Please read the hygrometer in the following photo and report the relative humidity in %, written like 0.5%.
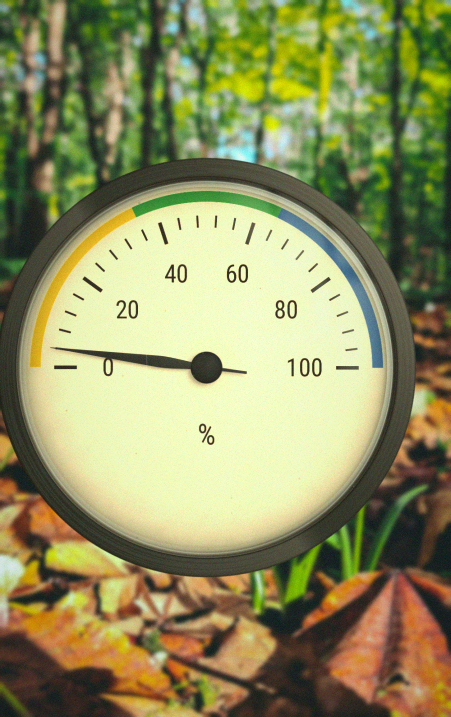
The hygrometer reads 4%
